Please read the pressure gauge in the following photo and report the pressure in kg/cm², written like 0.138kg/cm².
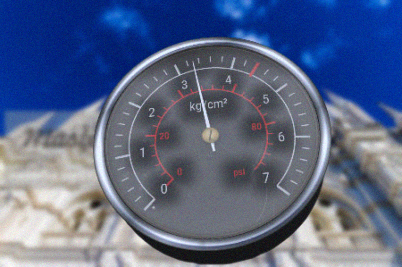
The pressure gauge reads 3.3kg/cm²
